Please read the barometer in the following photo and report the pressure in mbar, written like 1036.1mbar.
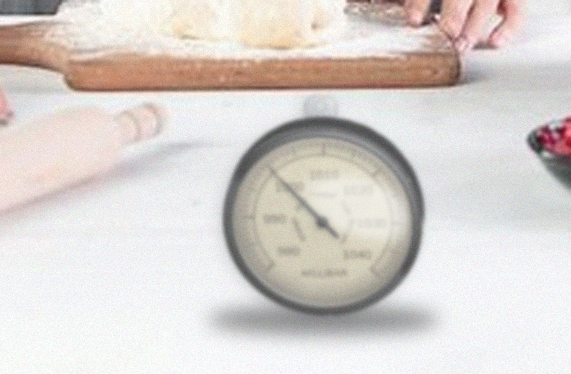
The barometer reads 1000mbar
